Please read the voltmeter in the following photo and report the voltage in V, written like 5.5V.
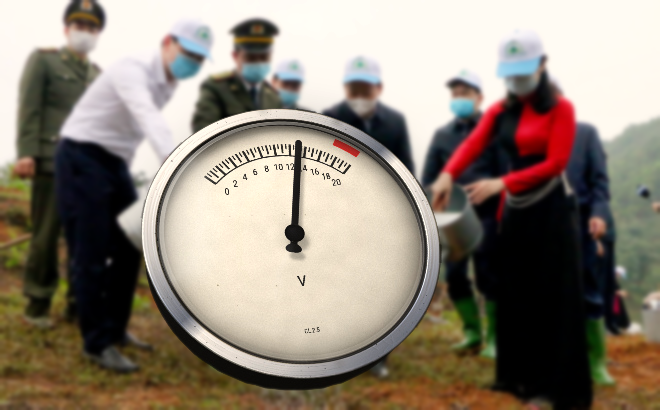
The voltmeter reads 13V
